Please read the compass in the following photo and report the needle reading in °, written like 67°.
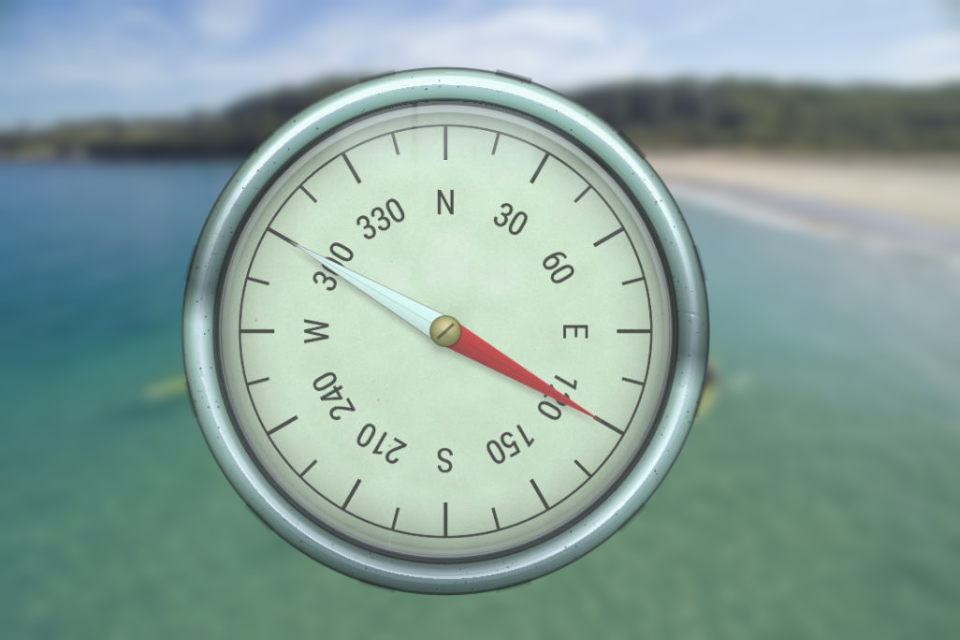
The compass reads 120°
